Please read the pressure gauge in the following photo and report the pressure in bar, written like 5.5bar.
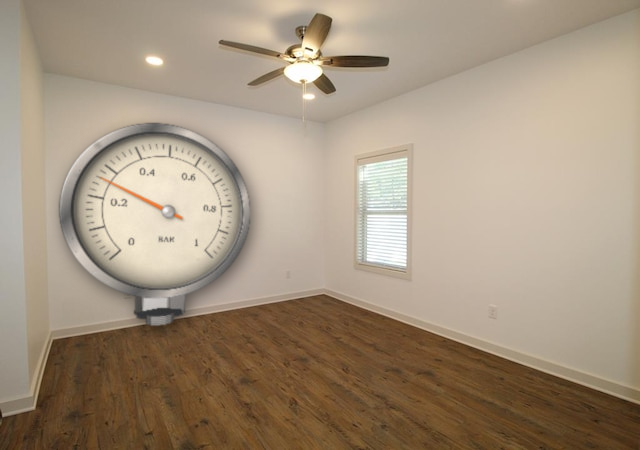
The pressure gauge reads 0.26bar
